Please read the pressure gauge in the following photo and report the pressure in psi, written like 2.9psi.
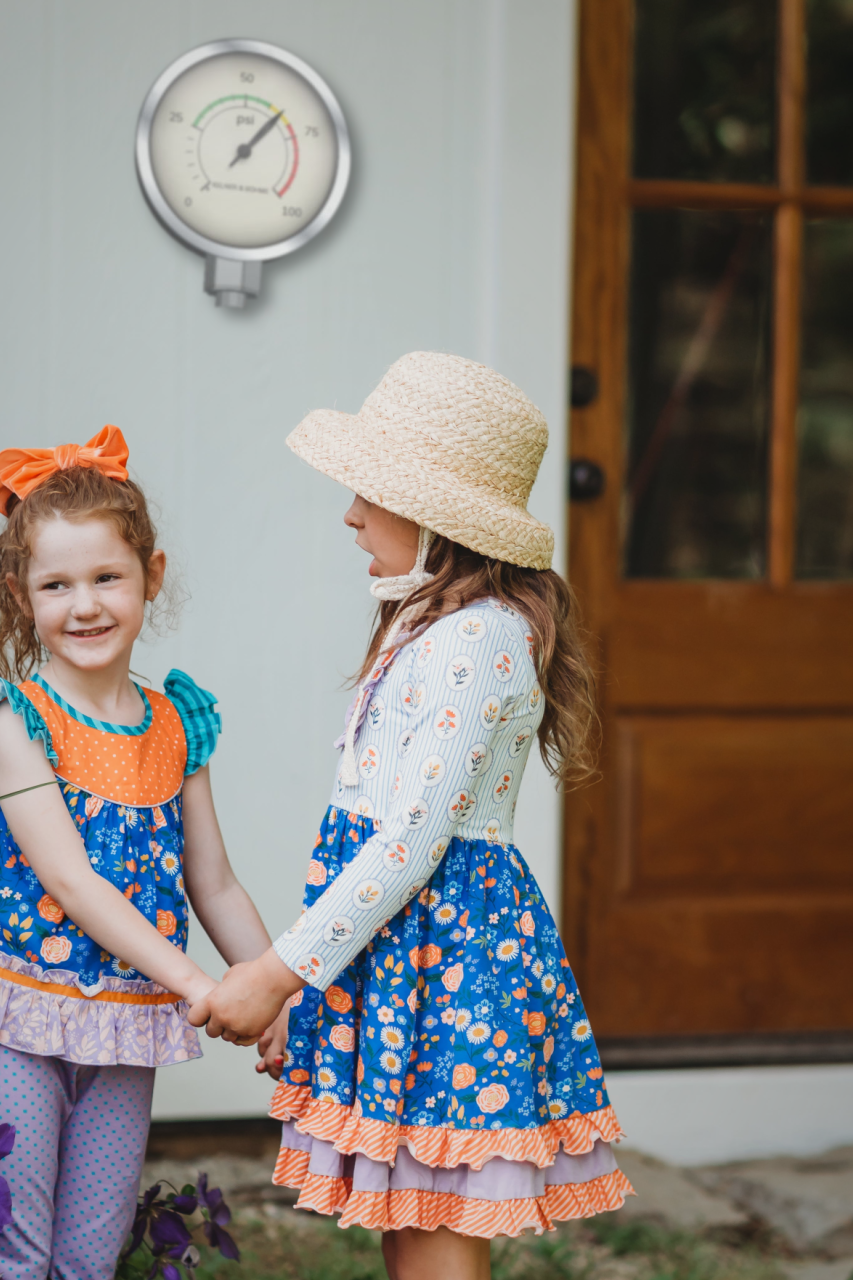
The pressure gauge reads 65psi
